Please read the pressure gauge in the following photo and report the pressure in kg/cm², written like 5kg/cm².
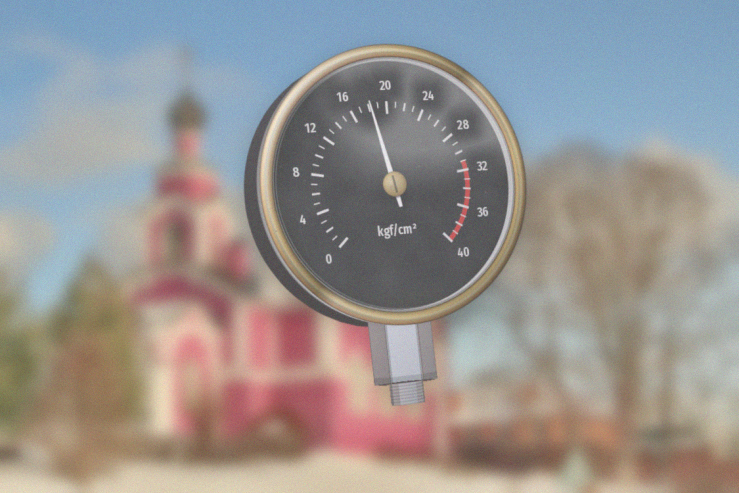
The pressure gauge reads 18kg/cm²
